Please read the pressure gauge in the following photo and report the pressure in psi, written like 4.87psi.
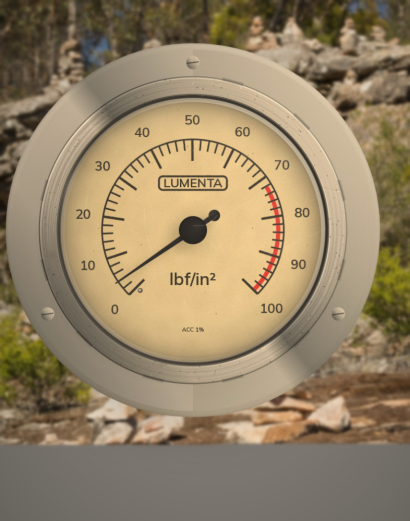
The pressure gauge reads 4psi
